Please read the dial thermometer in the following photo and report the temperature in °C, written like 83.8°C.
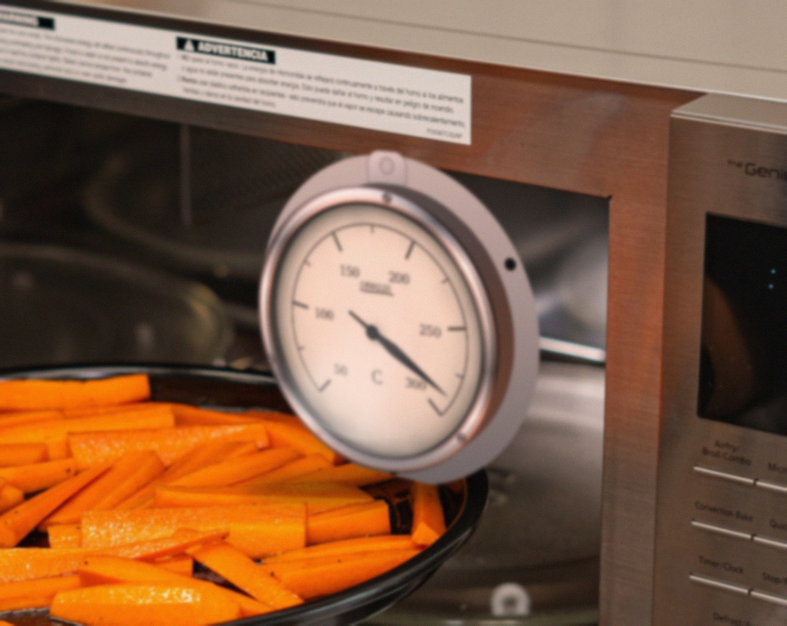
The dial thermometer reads 287.5°C
